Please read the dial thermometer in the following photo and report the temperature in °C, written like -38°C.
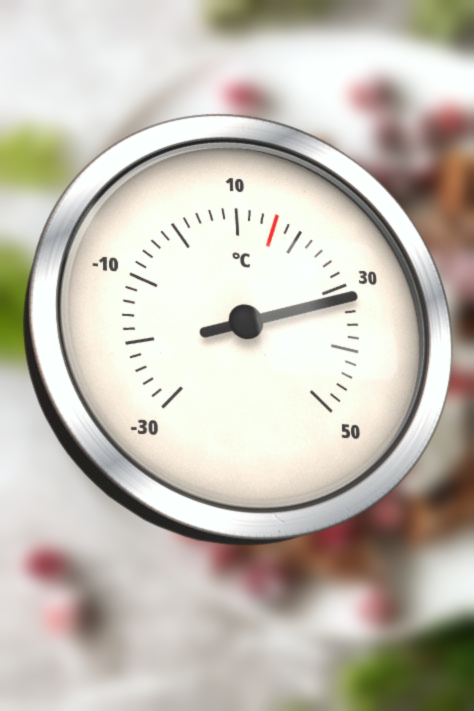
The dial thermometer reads 32°C
